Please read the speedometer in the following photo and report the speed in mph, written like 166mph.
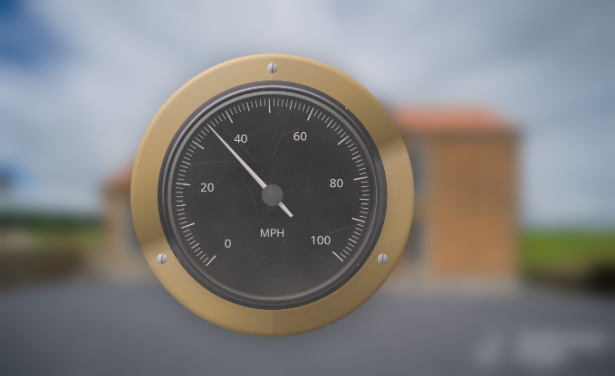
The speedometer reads 35mph
